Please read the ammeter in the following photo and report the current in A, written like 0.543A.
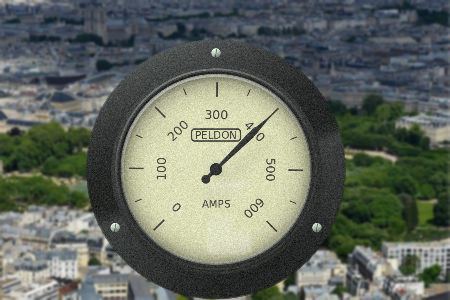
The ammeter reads 400A
